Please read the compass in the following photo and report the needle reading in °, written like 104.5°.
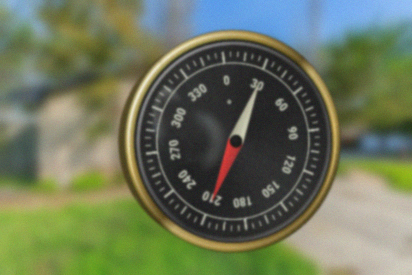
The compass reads 210°
